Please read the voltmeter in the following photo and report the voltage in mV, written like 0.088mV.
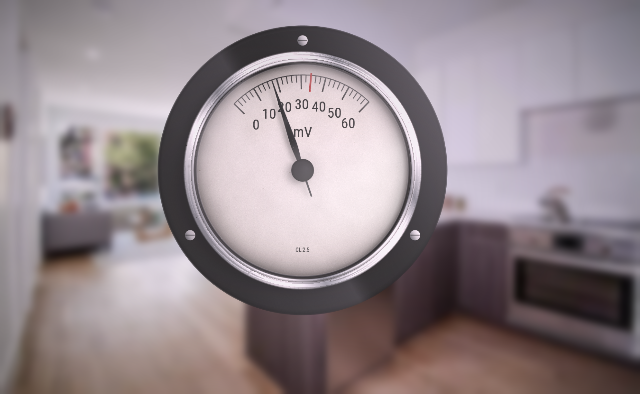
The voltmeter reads 18mV
